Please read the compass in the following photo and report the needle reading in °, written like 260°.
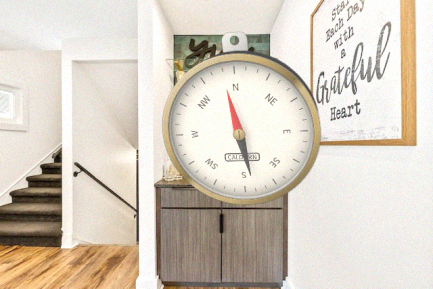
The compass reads 350°
